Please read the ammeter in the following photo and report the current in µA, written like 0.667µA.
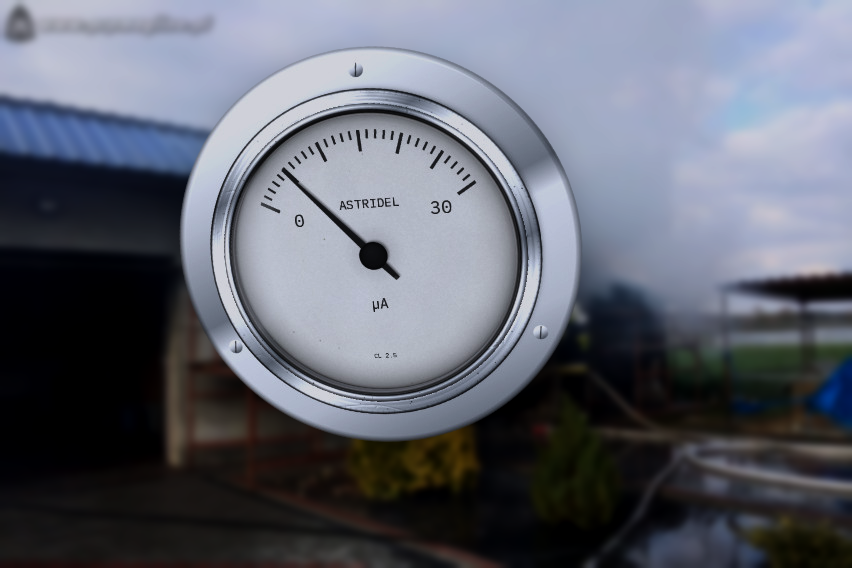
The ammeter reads 5µA
